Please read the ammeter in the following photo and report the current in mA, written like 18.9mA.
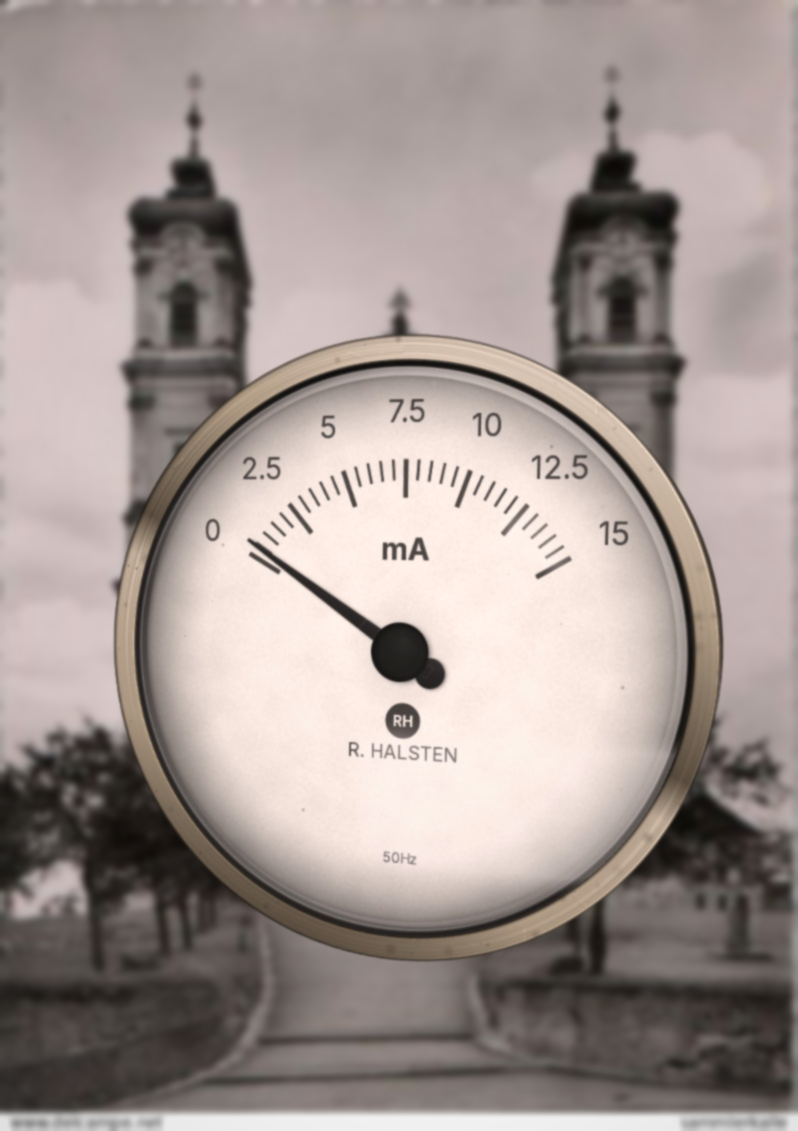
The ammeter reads 0.5mA
